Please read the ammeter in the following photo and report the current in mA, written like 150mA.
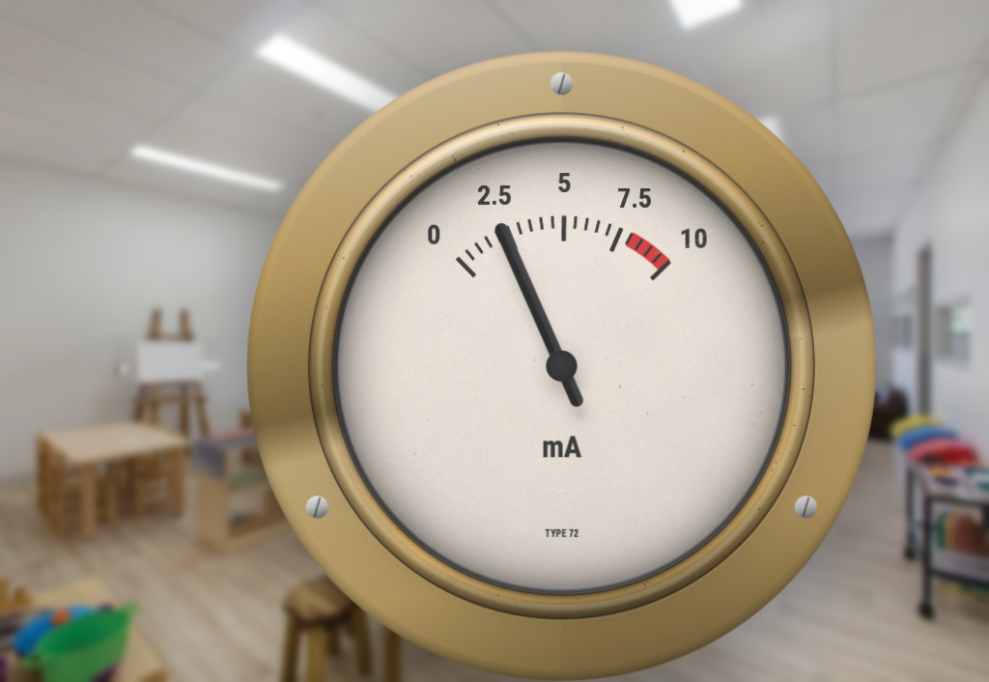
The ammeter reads 2.25mA
